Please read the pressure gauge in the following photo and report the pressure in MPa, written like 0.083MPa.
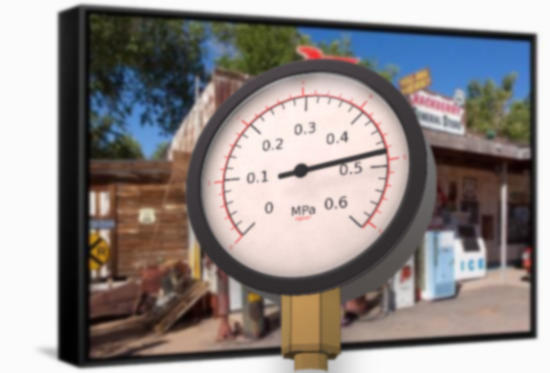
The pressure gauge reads 0.48MPa
